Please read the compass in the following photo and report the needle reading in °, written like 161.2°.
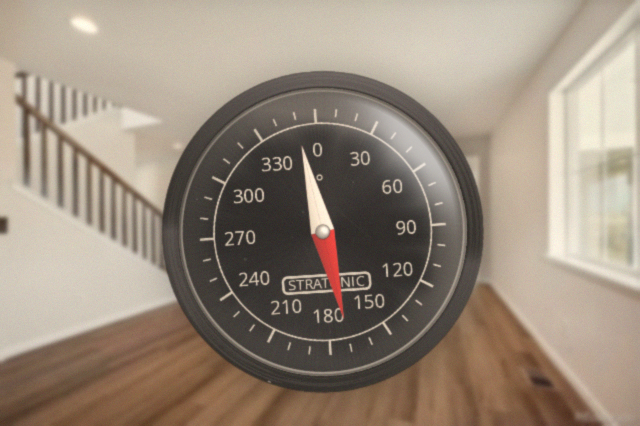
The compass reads 170°
